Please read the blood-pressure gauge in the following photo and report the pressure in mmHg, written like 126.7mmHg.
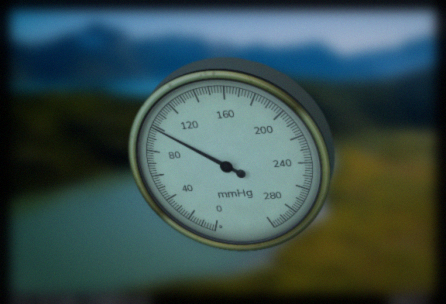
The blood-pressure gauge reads 100mmHg
